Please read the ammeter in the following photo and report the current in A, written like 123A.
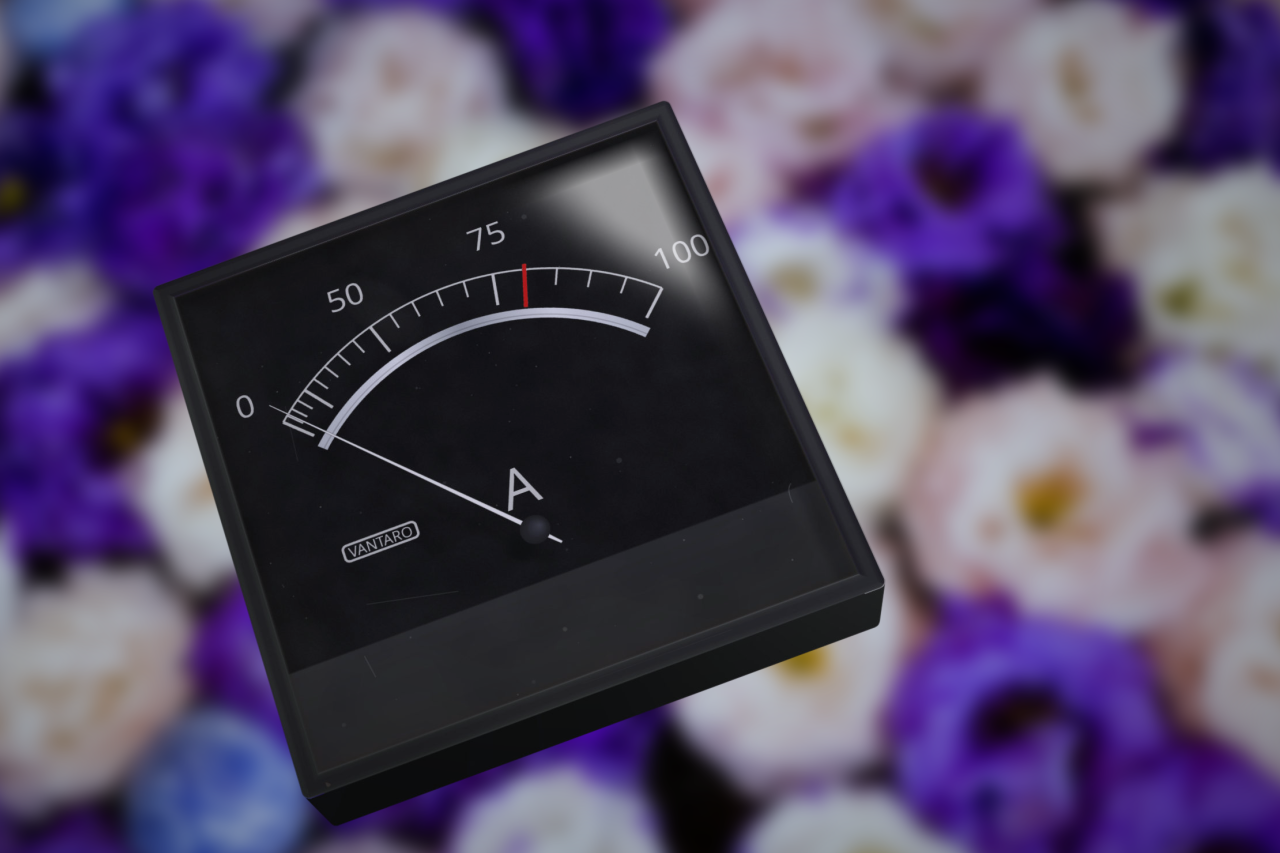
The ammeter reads 10A
